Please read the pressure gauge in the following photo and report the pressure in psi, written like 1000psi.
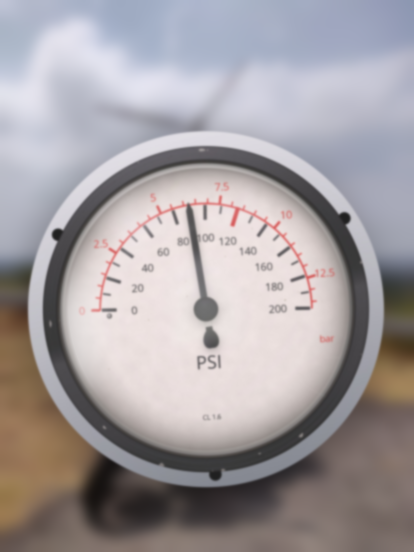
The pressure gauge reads 90psi
